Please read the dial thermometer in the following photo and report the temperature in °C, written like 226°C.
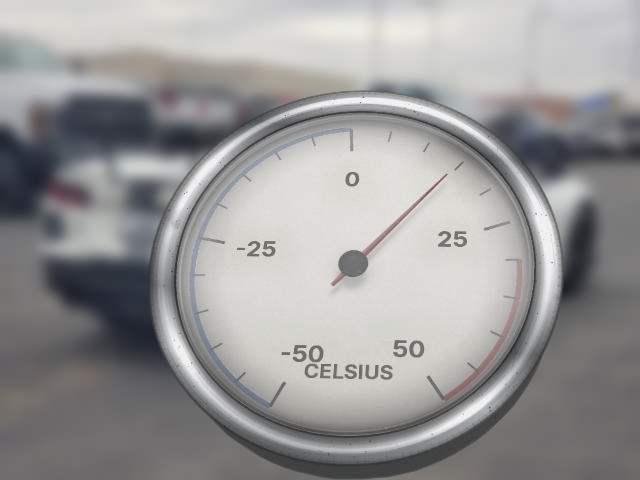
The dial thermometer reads 15°C
